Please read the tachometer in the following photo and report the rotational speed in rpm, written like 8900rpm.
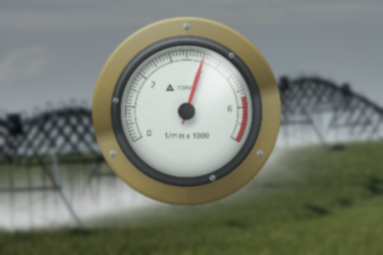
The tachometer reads 4000rpm
